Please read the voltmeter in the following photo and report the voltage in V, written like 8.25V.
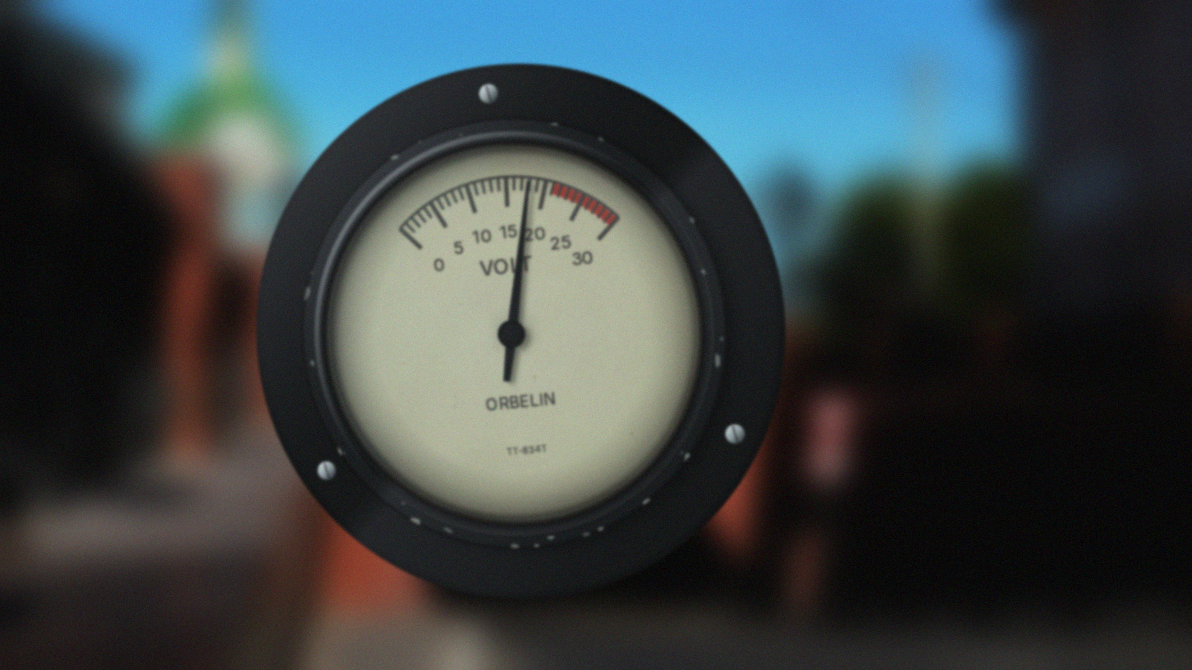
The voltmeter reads 18V
